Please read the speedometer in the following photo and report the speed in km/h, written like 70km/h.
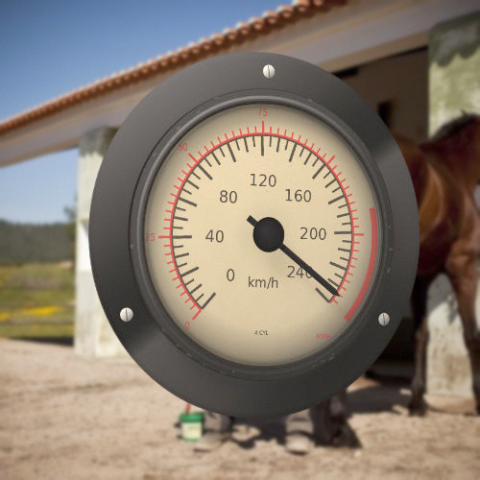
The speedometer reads 235km/h
